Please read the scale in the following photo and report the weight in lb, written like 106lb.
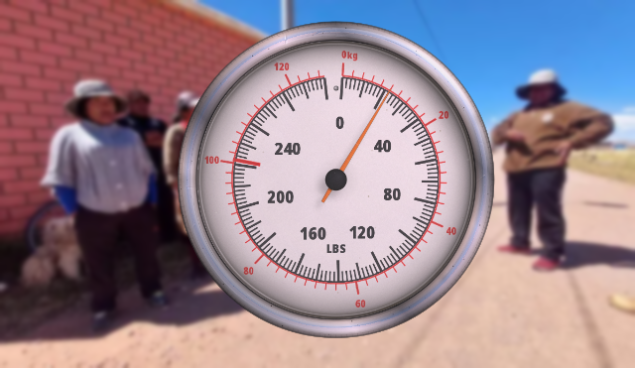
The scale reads 22lb
